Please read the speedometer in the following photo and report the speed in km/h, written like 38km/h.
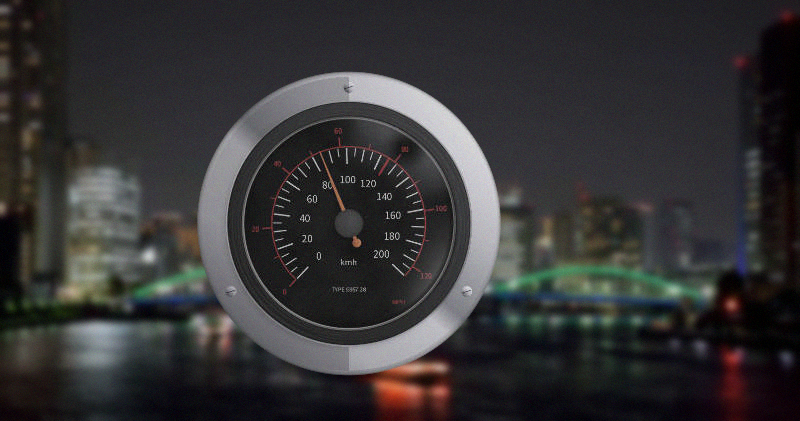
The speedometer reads 85km/h
